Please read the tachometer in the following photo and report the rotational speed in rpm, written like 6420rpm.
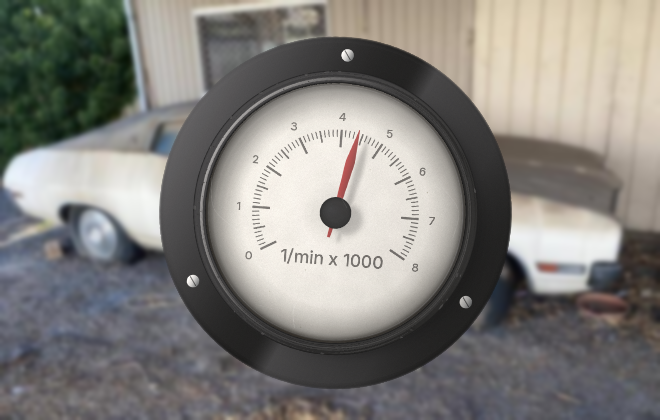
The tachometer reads 4400rpm
